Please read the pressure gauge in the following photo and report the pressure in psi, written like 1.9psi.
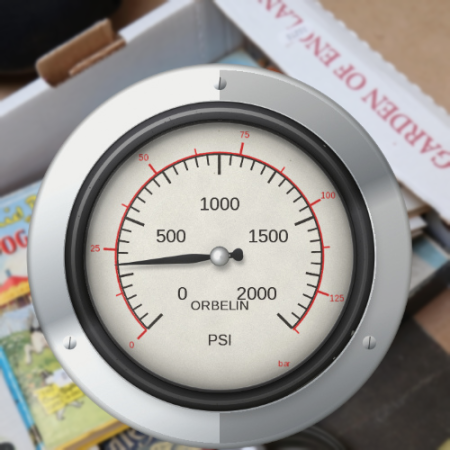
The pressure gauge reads 300psi
